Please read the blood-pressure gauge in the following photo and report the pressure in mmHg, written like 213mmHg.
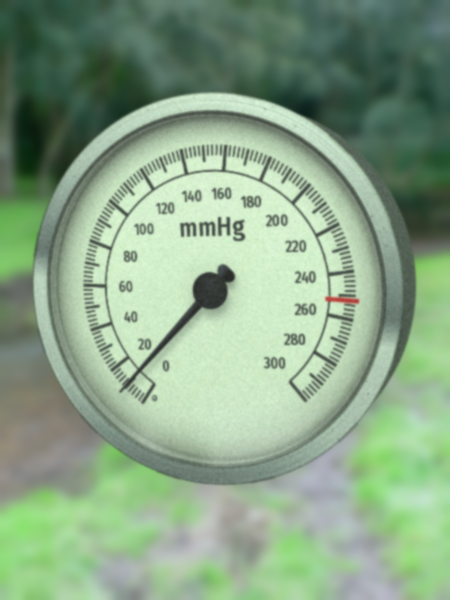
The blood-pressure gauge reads 10mmHg
